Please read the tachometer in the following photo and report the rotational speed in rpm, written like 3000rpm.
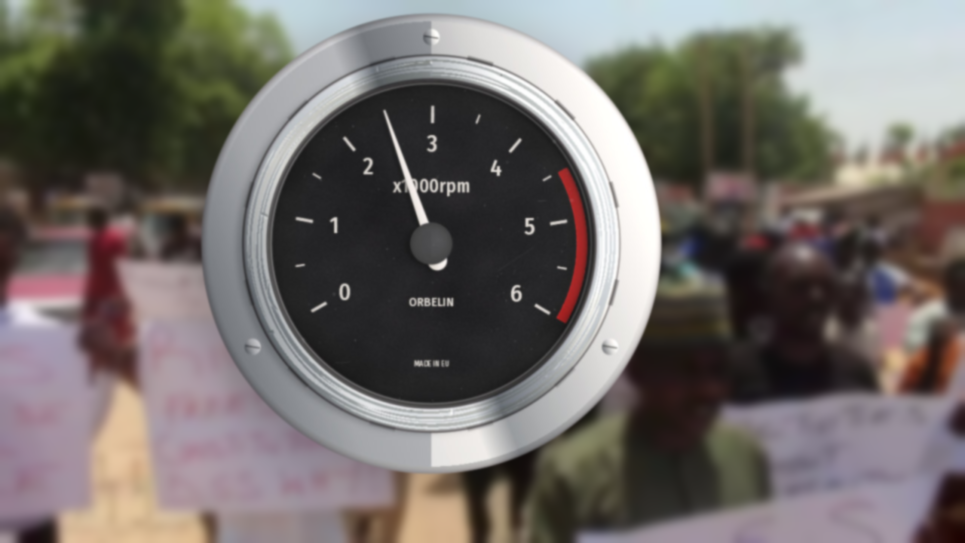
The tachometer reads 2500rpm
